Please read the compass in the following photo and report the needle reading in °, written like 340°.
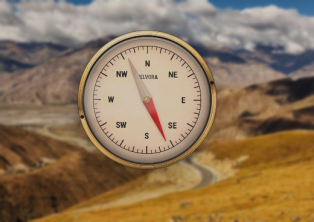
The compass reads 155°
